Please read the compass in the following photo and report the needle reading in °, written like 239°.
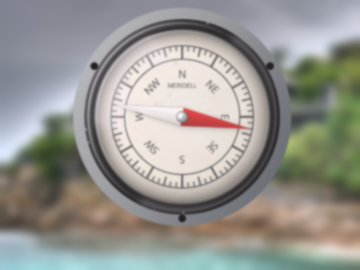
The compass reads 100°
